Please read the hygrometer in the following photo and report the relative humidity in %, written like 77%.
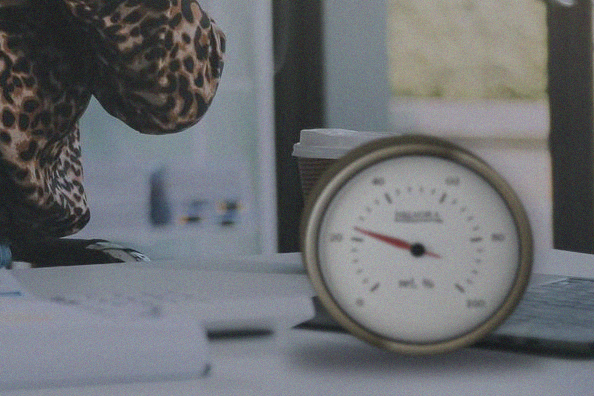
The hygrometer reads 24%
